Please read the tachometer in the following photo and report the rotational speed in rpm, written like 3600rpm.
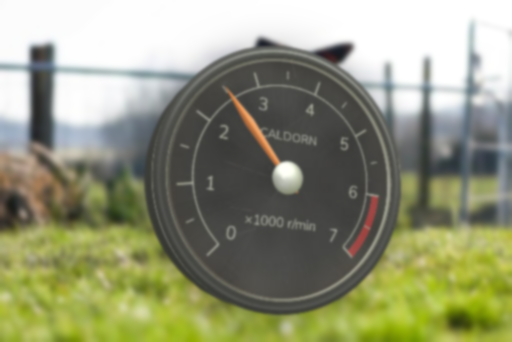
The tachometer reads 2500rpm
